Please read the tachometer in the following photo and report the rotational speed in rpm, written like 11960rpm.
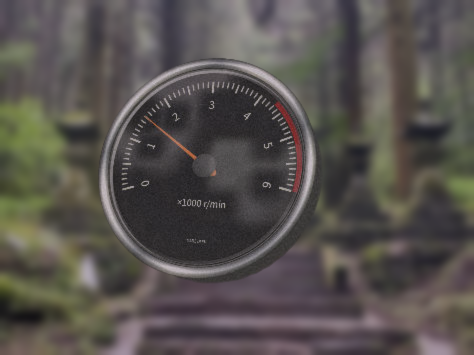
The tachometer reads 1500rpm
